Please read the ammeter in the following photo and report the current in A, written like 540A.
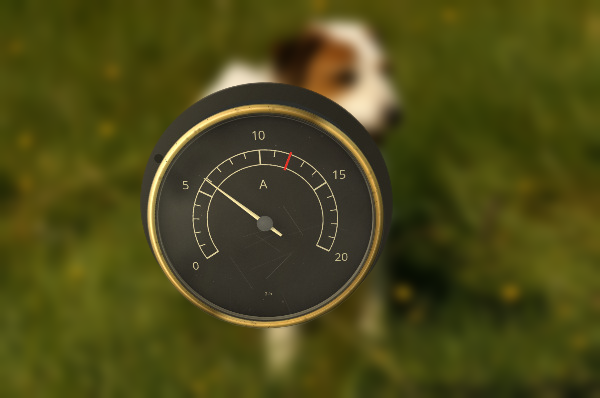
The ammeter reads 6A
